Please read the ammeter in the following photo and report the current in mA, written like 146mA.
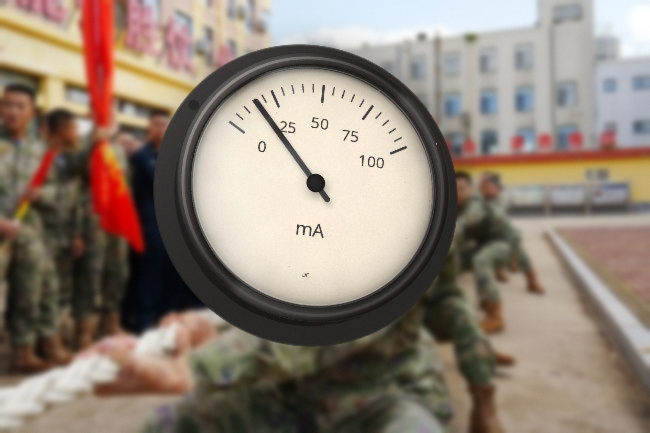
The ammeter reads 15mA
